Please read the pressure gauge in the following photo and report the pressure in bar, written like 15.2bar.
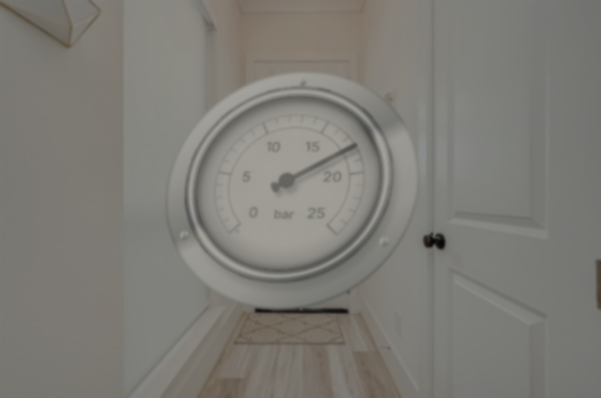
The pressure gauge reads 18bar
